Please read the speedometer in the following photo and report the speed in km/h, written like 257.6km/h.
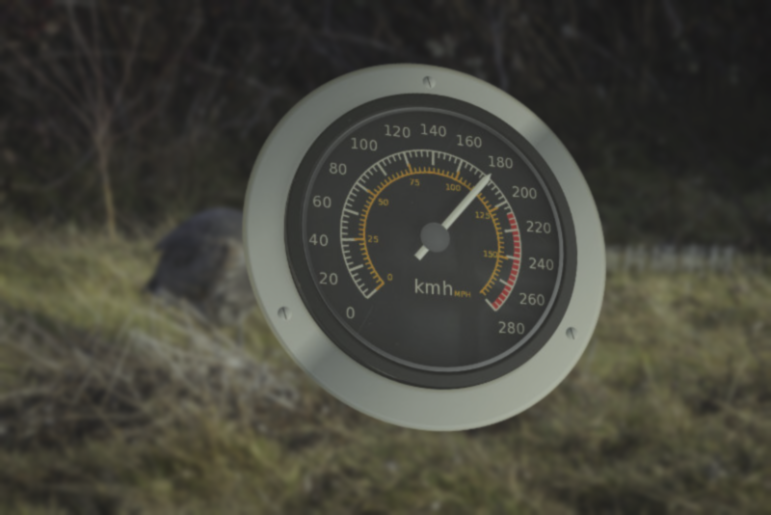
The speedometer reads 180km/h
